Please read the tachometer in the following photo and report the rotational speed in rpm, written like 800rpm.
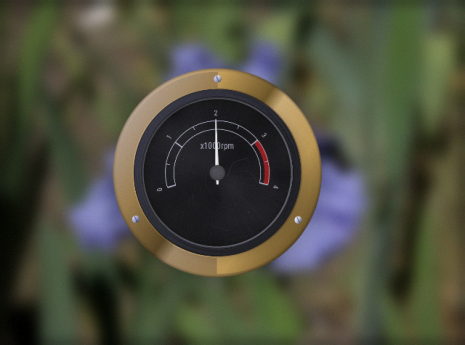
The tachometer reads 2000rpm
